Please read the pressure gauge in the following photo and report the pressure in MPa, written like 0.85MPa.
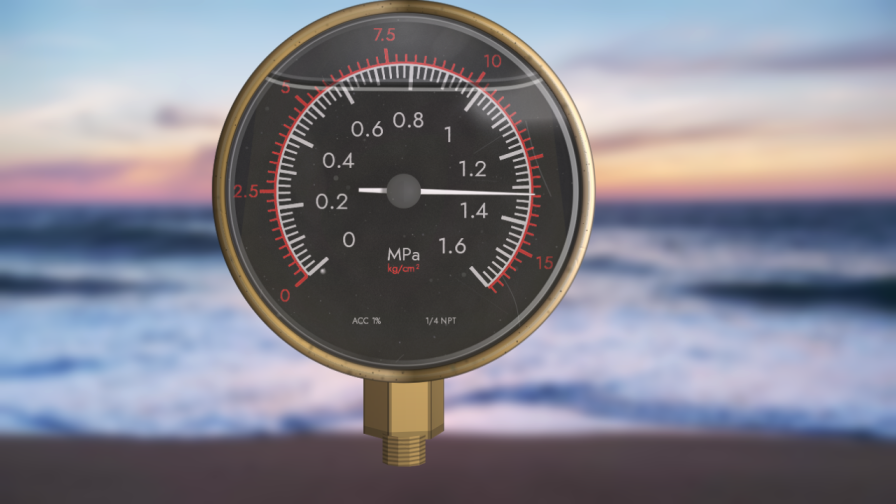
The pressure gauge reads 1.32MPa
